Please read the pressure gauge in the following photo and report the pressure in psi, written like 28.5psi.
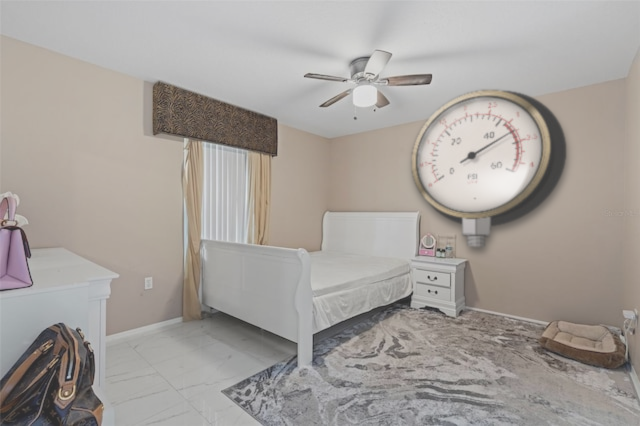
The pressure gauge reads 46psi
